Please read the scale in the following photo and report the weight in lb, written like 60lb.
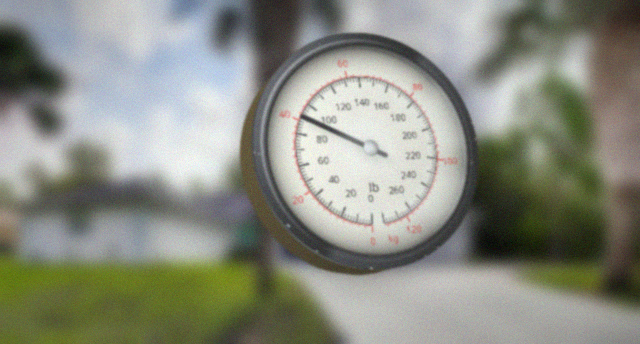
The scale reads 90lb
